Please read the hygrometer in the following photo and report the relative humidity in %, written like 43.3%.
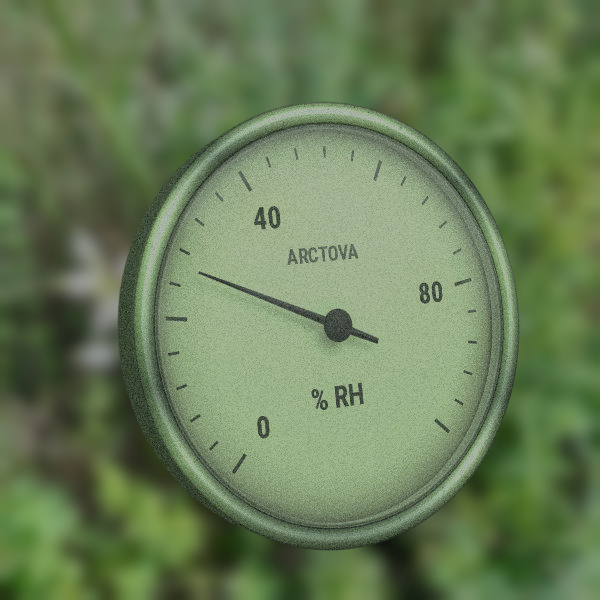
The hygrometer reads 26%
